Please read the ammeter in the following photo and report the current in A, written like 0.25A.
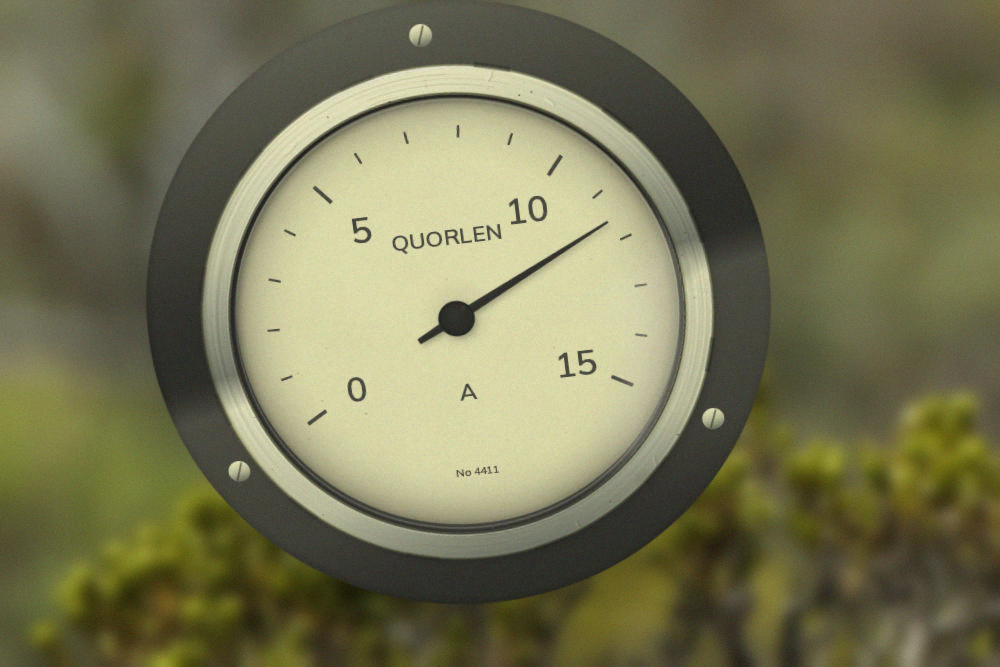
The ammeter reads 11.5A
